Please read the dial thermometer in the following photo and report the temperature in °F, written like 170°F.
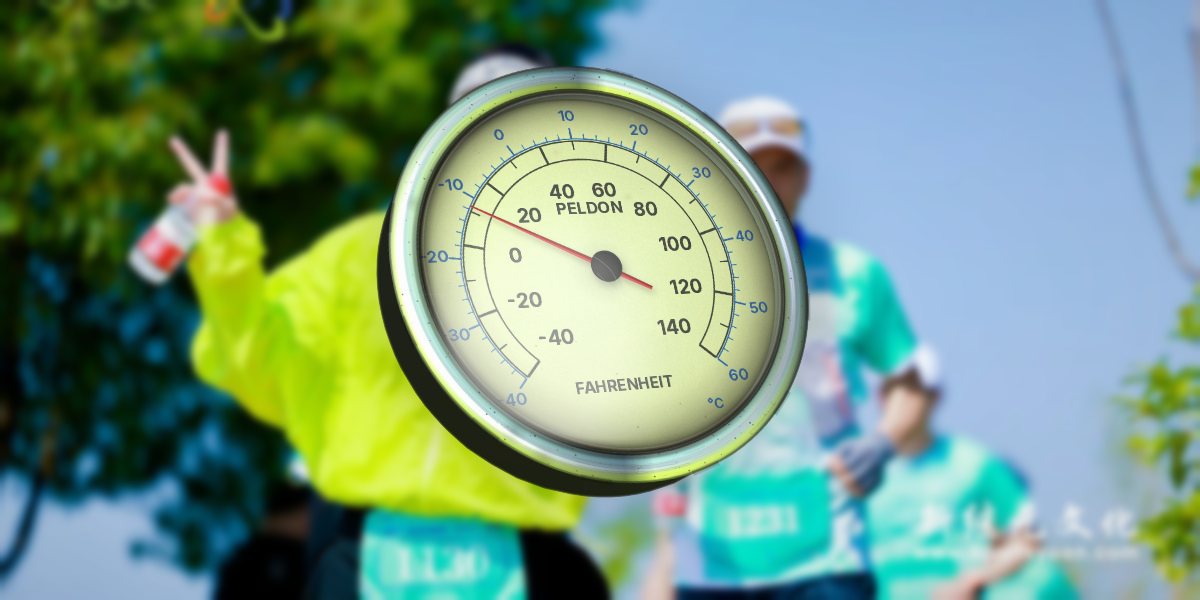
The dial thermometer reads 10°F
